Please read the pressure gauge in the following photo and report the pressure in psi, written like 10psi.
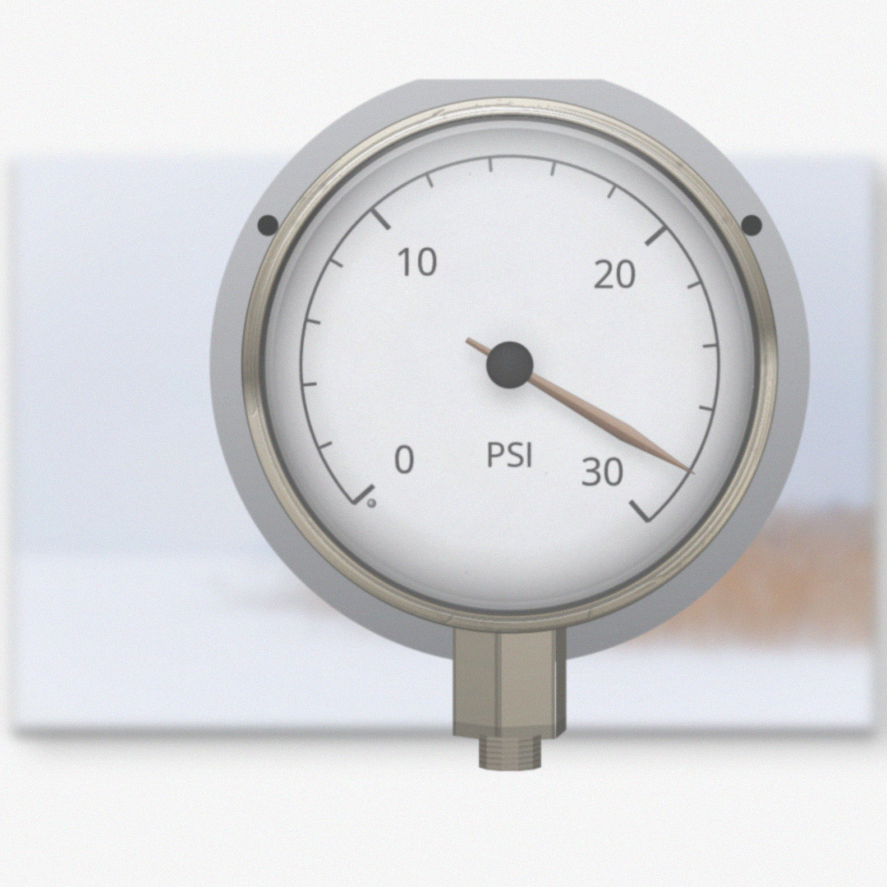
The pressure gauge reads 28psi
